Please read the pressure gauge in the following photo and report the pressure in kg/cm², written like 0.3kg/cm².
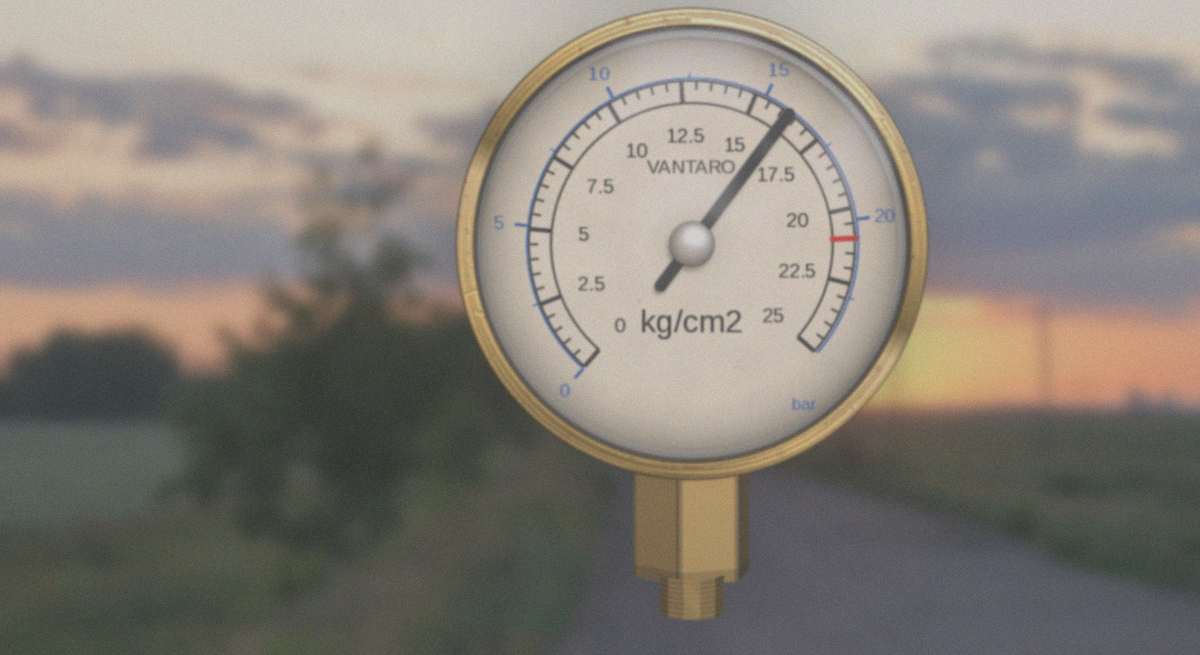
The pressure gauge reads 16.25kg/cm²
